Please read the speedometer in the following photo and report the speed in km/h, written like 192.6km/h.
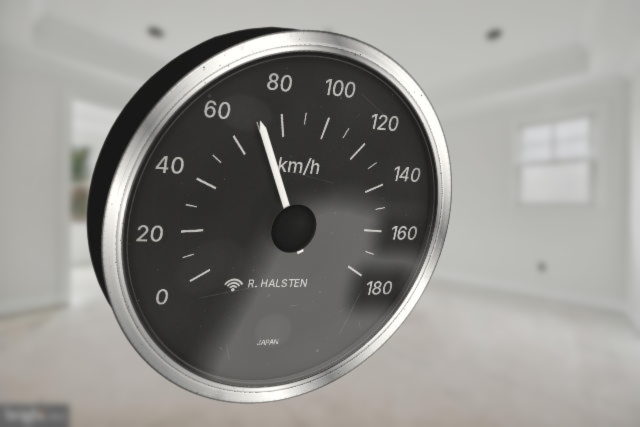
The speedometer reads 70km/h
